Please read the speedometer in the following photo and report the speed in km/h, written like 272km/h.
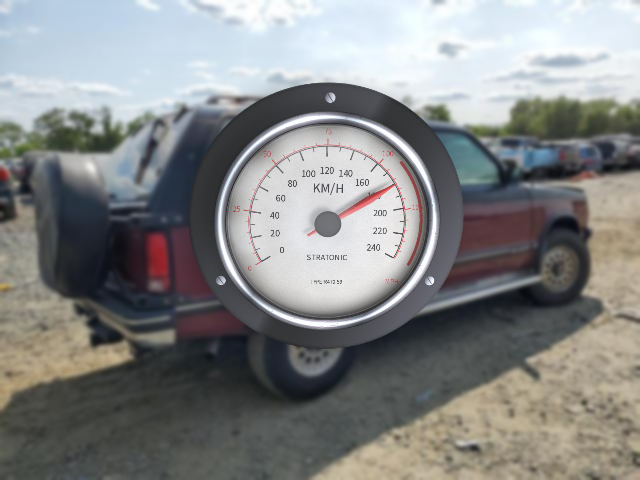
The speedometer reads 180km/h
